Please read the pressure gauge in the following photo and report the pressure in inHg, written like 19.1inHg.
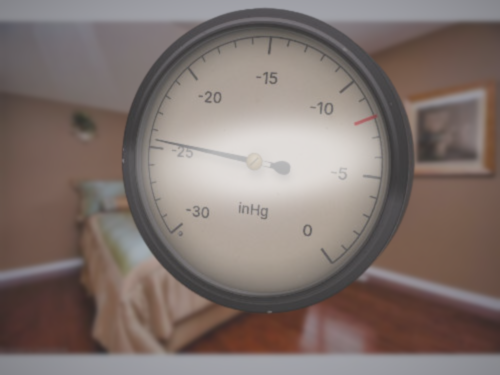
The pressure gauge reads -24.5inHg
